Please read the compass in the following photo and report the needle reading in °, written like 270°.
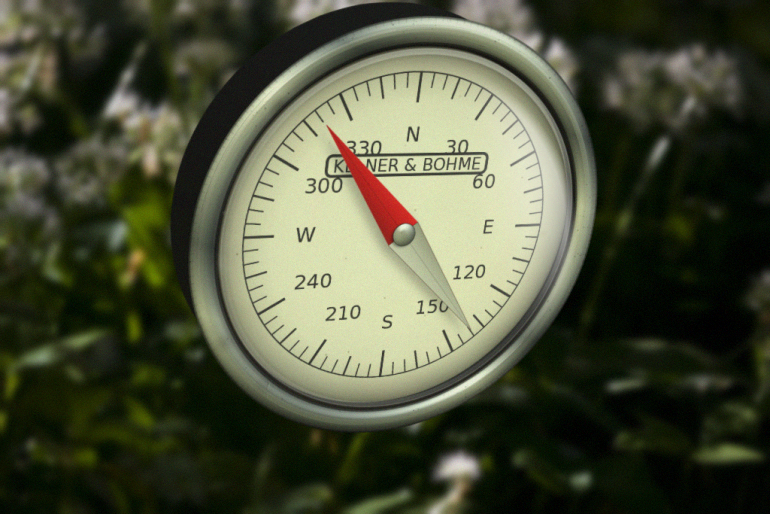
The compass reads 320°
